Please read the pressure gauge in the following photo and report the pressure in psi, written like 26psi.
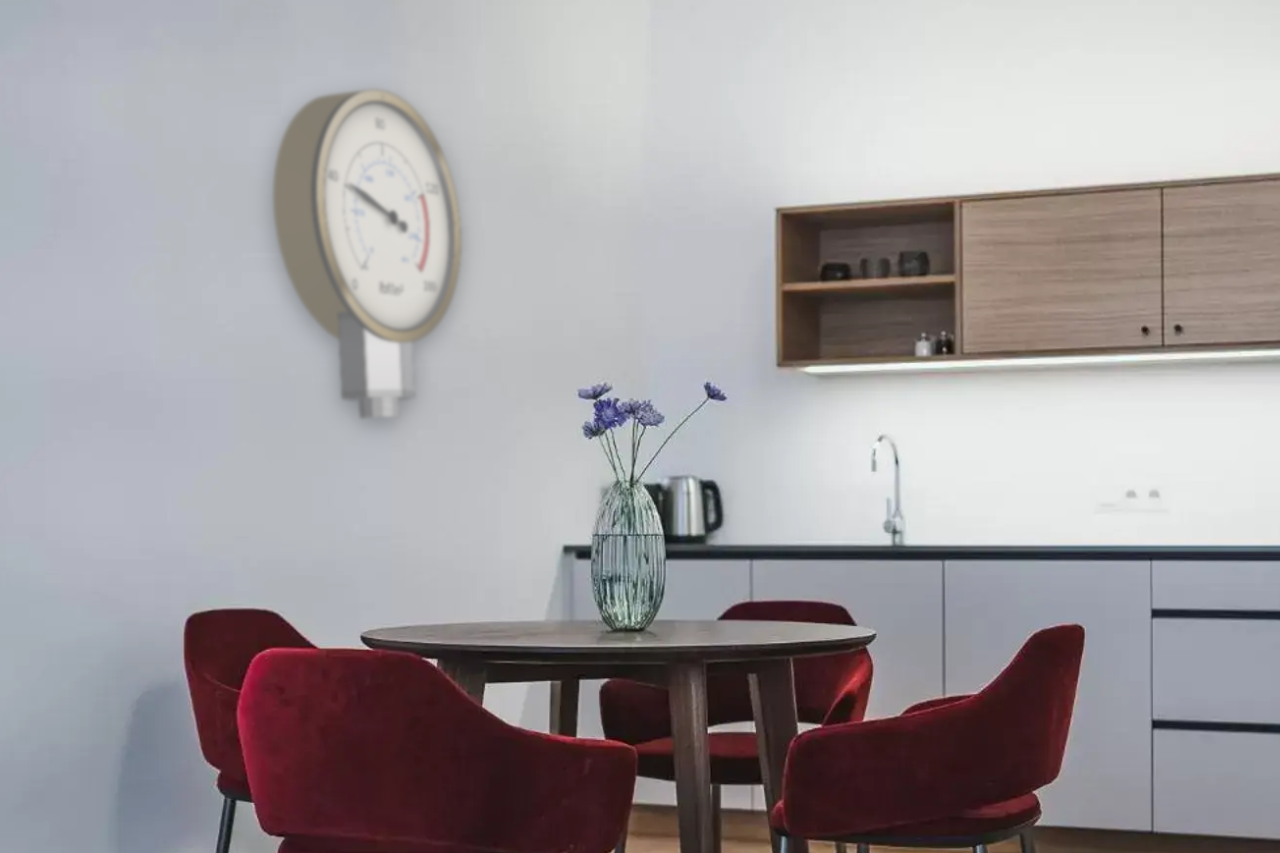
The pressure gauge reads 40psi
